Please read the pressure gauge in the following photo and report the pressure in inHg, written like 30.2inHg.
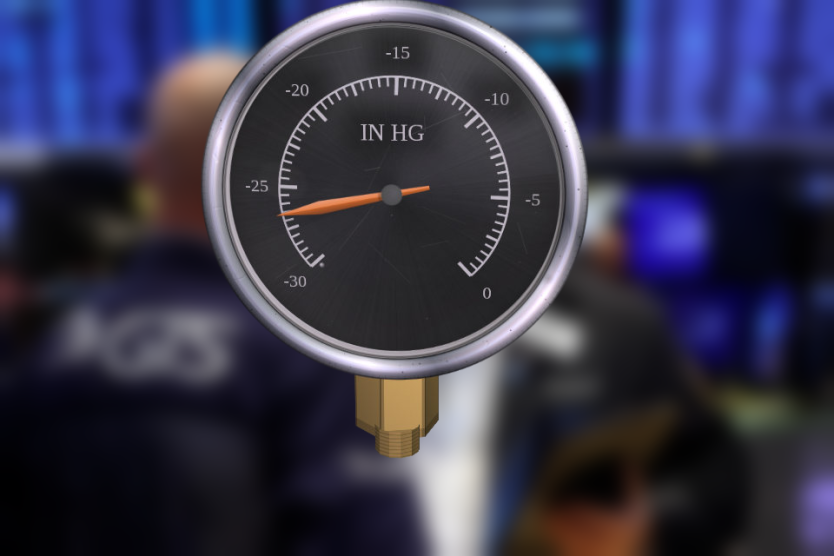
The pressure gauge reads -26.5inHg
